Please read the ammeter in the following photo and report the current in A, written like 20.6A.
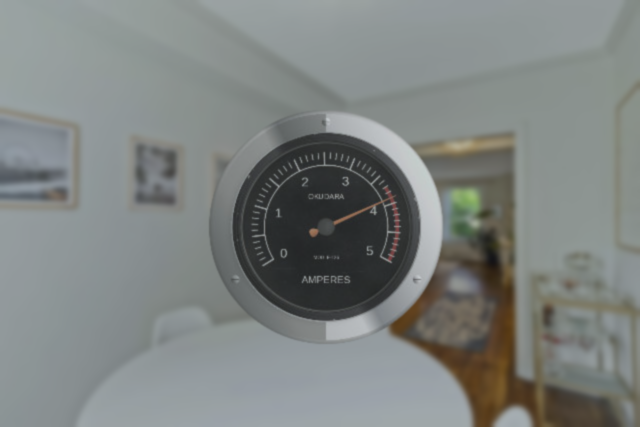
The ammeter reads 3.9A
